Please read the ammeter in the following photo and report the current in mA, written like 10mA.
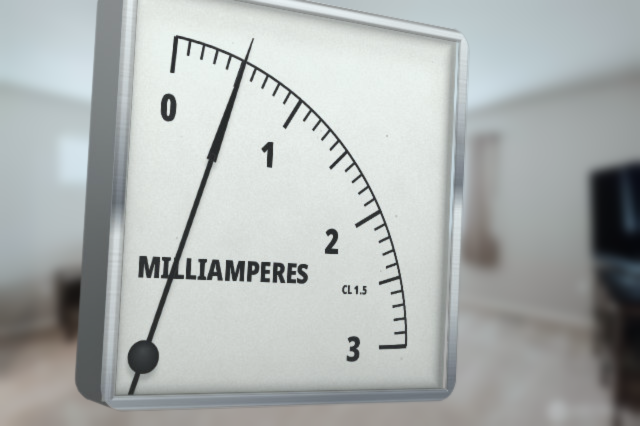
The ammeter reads 0.5mA
